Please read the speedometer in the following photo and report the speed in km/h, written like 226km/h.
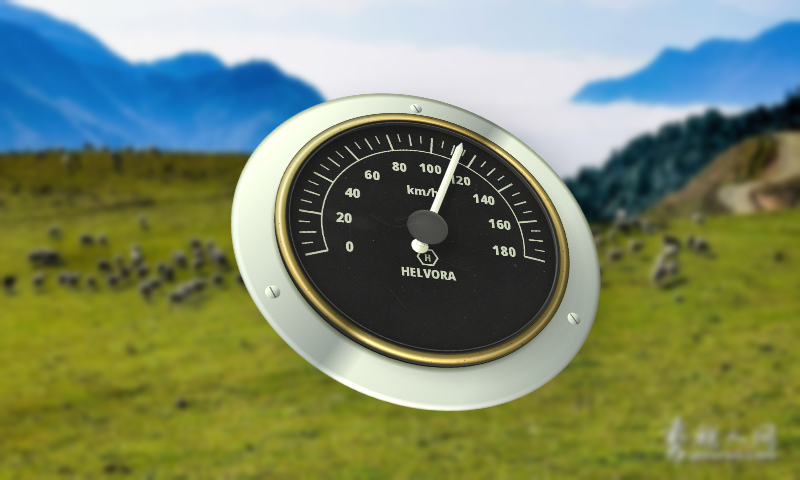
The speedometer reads 112.5km/h
